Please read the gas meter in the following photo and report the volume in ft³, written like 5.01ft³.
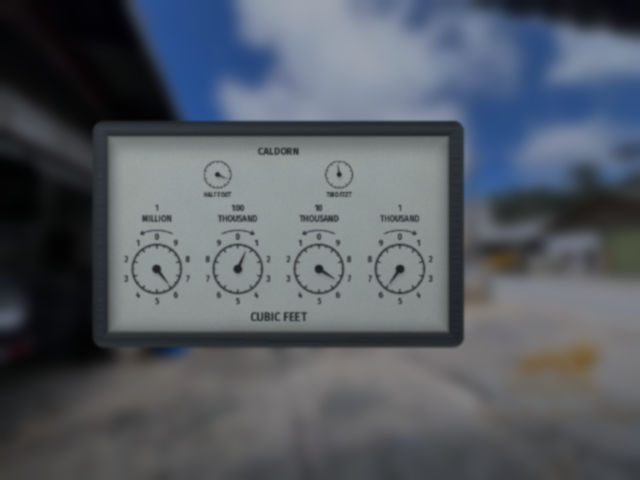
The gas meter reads 606600ft³
